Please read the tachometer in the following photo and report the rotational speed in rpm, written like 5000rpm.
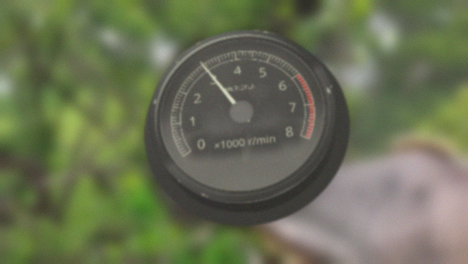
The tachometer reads 3000rpm
